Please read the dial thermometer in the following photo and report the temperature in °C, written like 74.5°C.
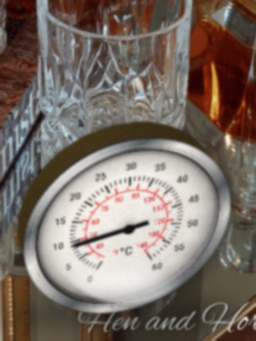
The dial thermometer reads 10°C
